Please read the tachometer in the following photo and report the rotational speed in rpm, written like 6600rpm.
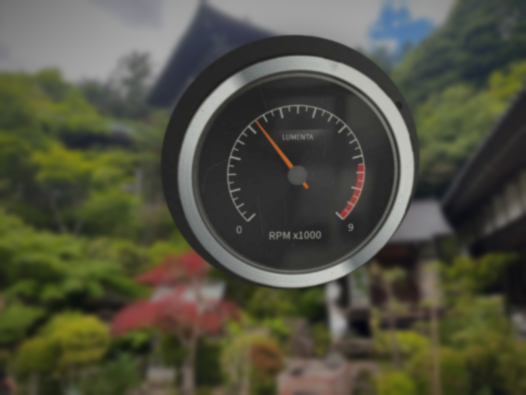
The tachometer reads 3250rpm
